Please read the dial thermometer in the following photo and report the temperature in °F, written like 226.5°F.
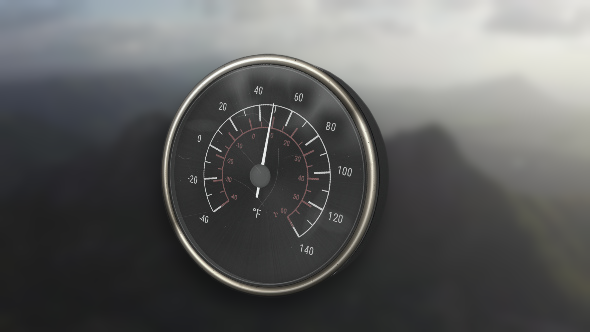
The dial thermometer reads 50°F
